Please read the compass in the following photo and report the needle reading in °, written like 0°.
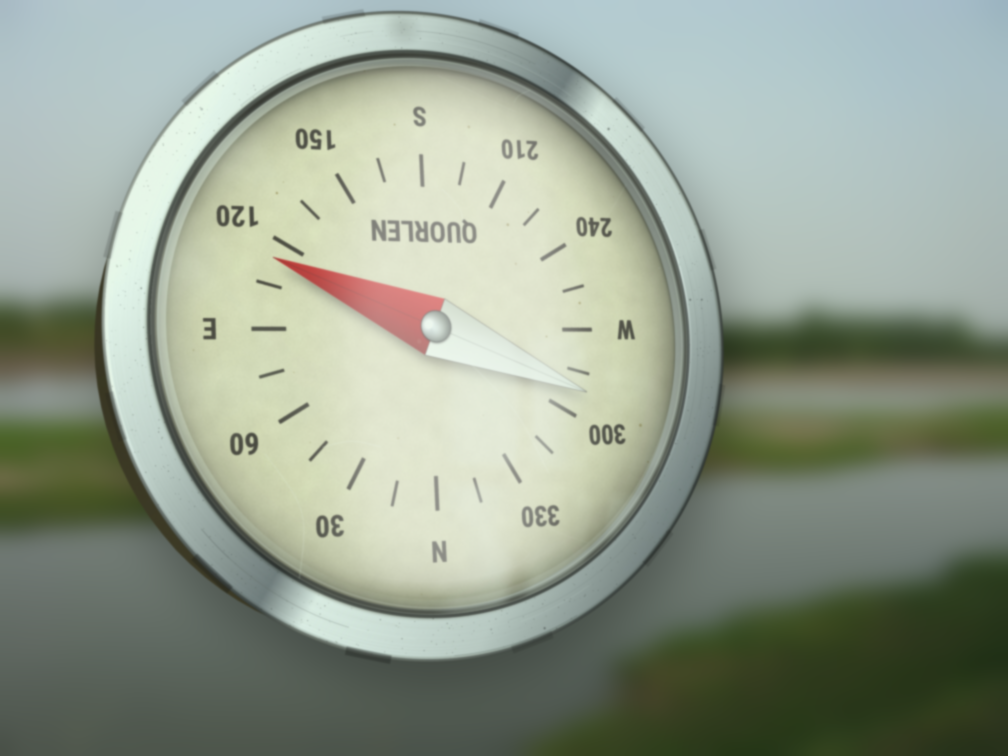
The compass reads 112.5°
